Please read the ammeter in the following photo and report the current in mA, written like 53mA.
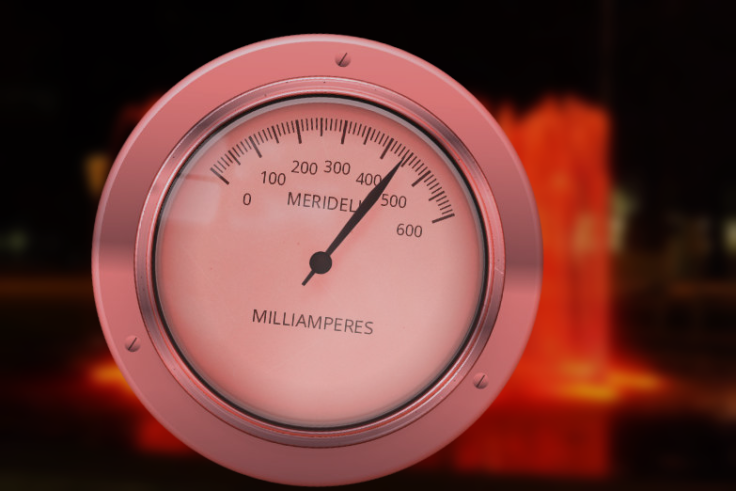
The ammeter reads 440mA
